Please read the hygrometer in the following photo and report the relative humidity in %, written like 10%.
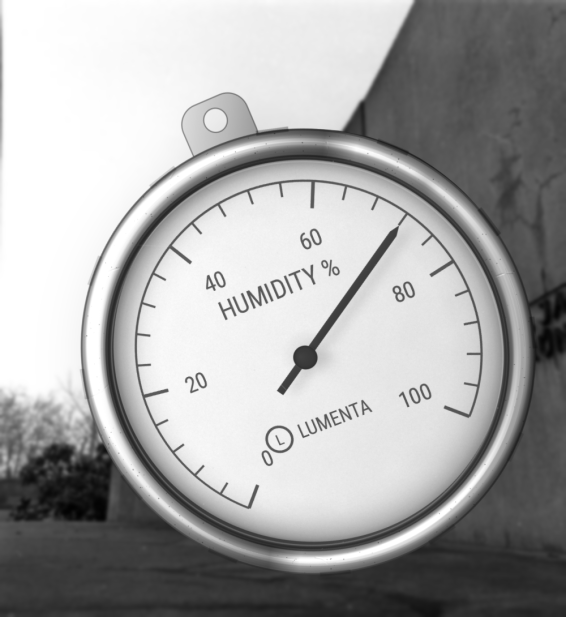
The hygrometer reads 72%
